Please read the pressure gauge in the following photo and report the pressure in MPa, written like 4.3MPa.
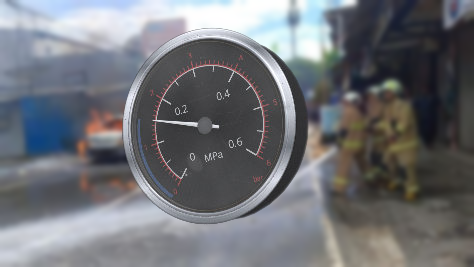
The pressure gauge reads 0.15MPa
